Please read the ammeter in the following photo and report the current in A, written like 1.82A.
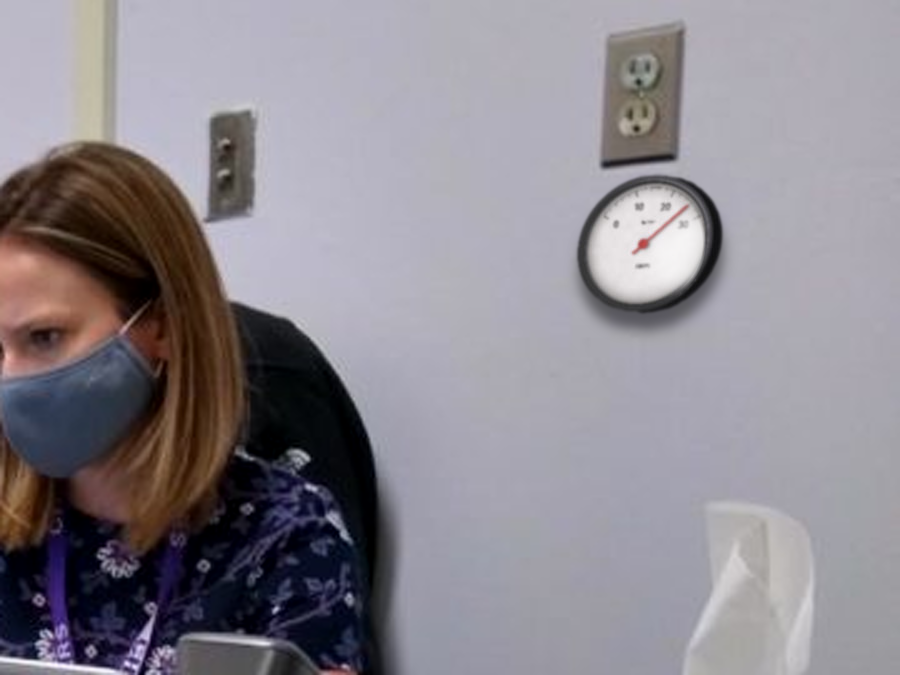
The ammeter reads 26A
